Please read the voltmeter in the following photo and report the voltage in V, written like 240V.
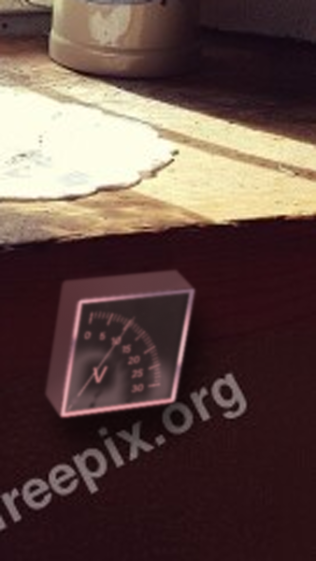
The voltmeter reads 10V
